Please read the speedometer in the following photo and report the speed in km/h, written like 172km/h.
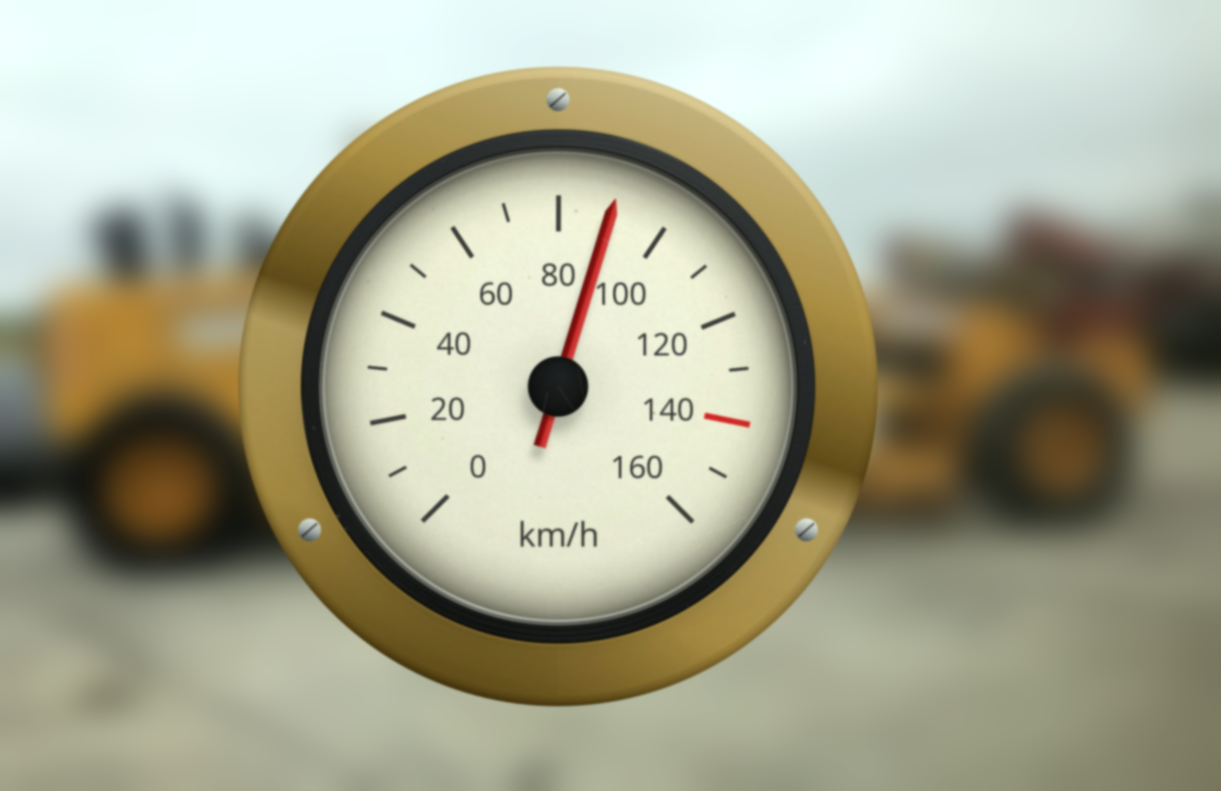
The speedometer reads 90km/h
